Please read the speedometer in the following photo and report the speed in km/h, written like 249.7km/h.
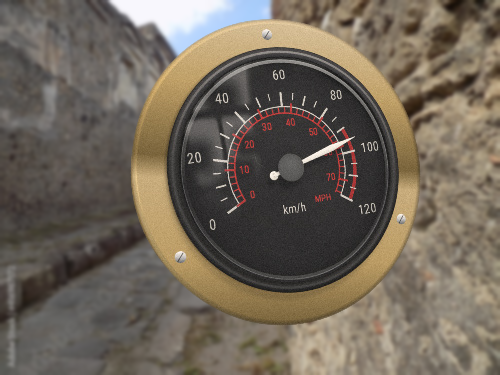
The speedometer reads 95km/h
